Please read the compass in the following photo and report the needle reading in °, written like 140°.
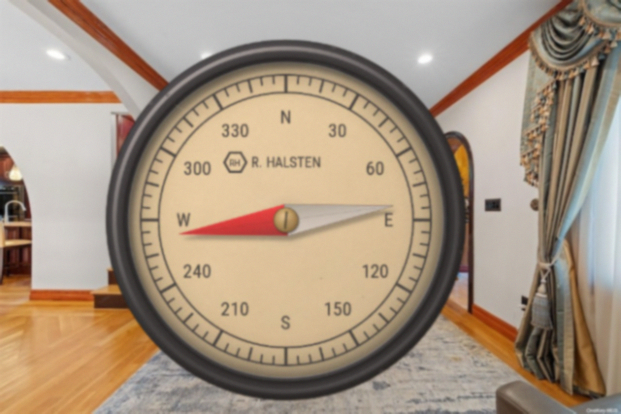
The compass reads 262.5°
